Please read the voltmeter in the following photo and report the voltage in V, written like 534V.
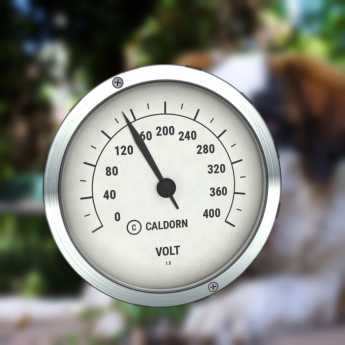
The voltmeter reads 150V
